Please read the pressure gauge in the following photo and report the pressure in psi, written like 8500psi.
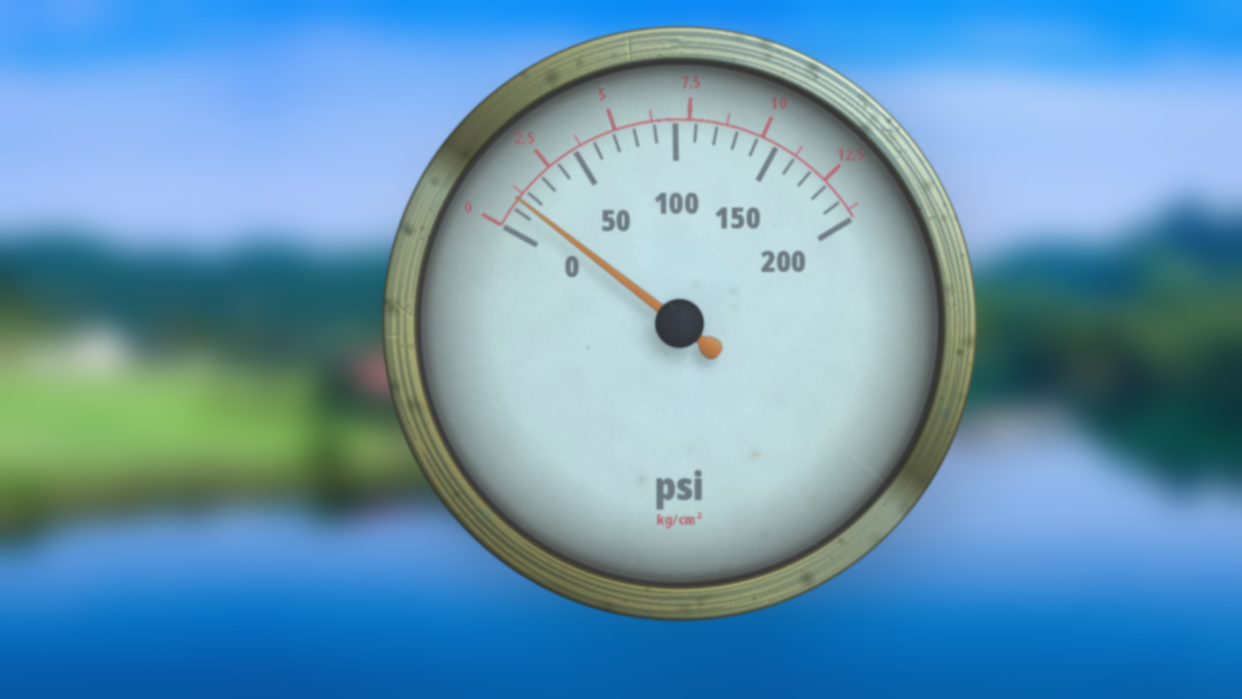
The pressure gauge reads 15psi
